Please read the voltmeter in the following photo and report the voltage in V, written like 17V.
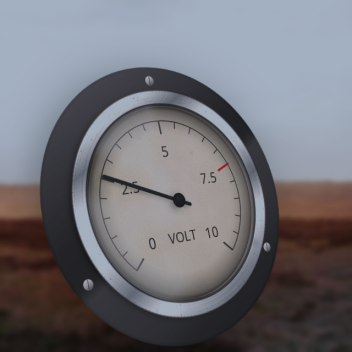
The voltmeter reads 2.5V
